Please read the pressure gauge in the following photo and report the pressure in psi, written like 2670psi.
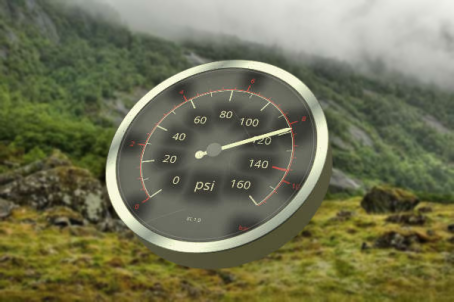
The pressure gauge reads 120psi
